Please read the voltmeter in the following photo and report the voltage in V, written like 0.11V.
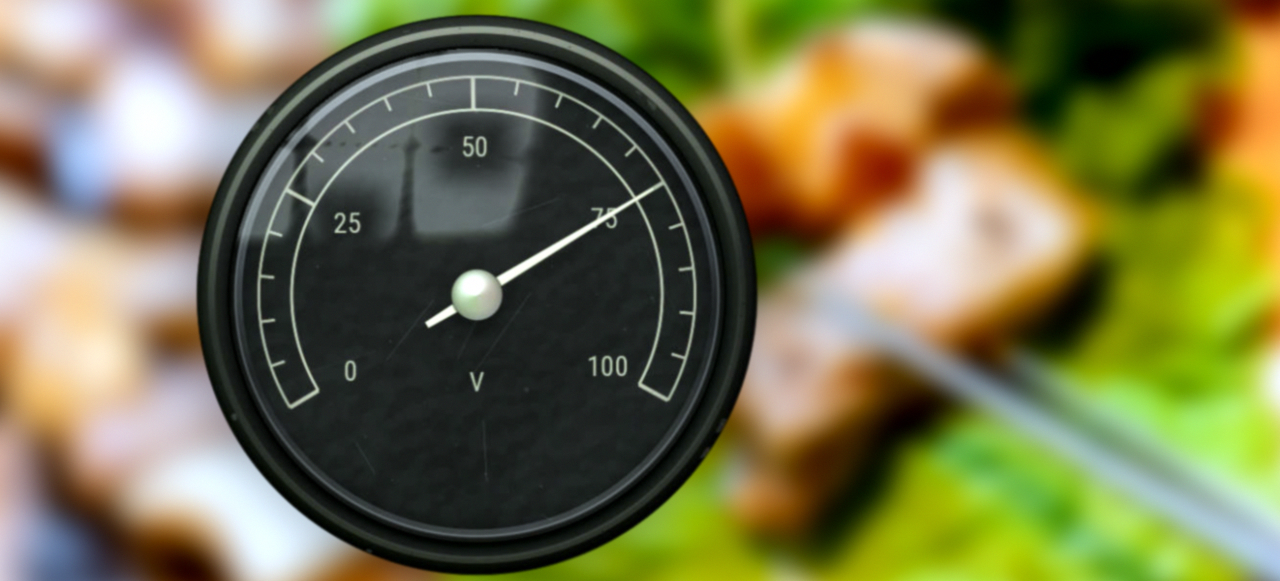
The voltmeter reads 75V
